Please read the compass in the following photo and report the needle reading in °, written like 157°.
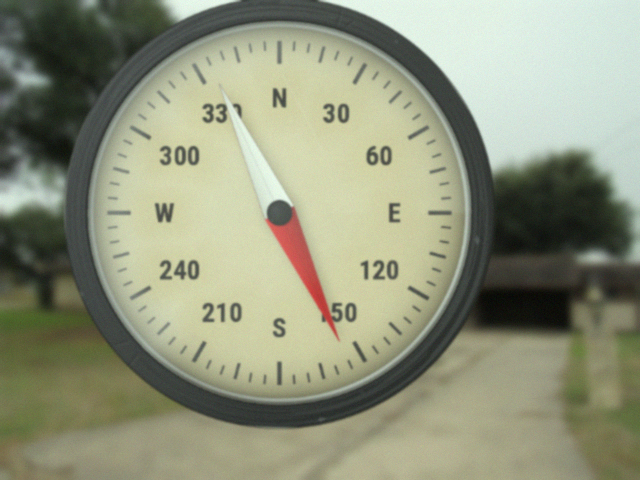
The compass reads 155°
